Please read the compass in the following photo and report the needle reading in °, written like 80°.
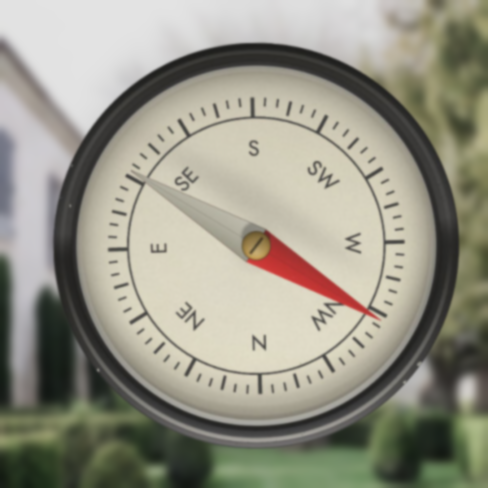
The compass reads 302.5°
